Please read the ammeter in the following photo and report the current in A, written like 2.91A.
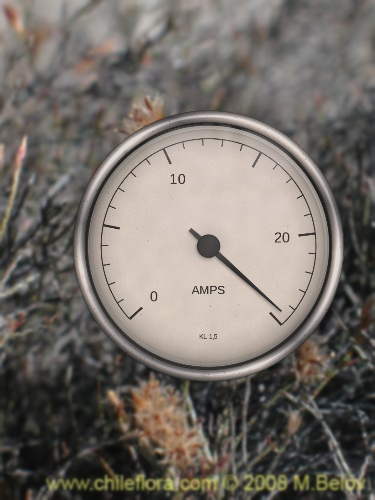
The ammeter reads 24.5A
